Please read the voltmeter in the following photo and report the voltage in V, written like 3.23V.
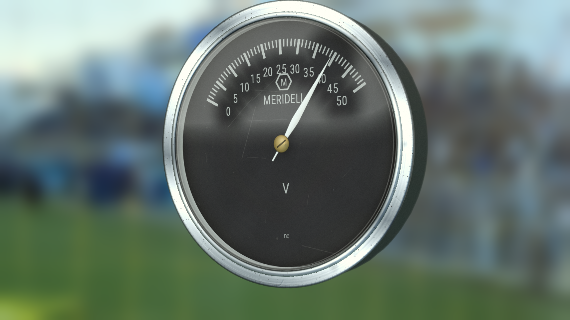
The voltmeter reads 40V
